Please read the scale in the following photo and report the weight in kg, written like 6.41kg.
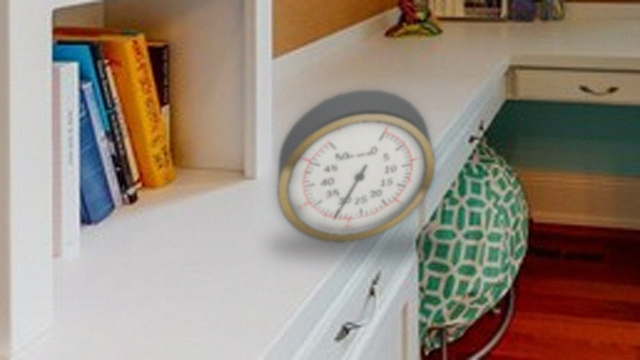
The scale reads 30kg
